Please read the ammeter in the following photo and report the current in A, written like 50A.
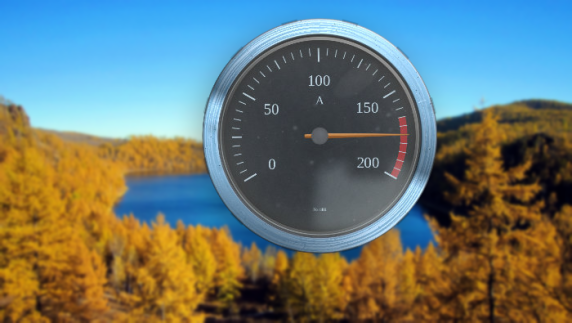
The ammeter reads 175A
